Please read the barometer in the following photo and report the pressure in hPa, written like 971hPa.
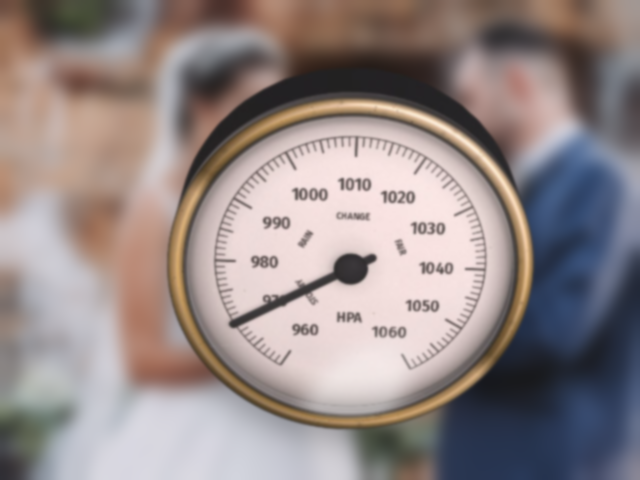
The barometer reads 970hPa
